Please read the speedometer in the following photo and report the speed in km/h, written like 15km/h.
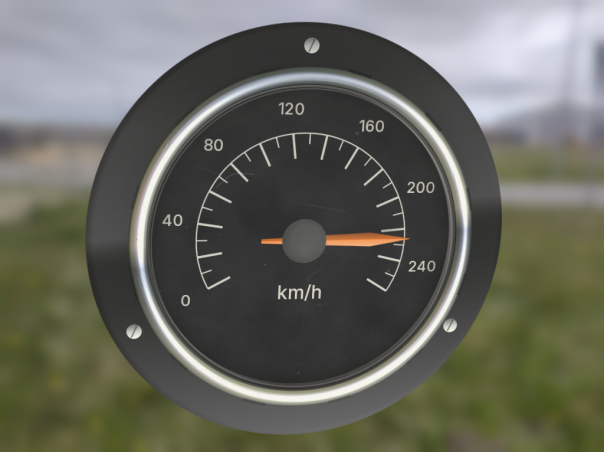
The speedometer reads 225km/h
